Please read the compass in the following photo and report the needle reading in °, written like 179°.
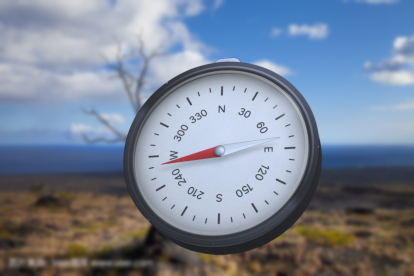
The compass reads 260°
